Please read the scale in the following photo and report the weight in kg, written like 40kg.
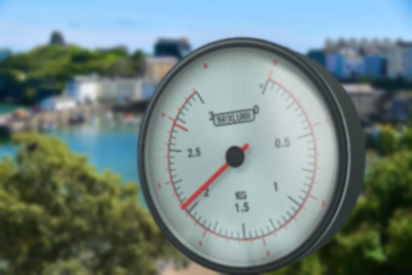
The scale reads 2.05kg
